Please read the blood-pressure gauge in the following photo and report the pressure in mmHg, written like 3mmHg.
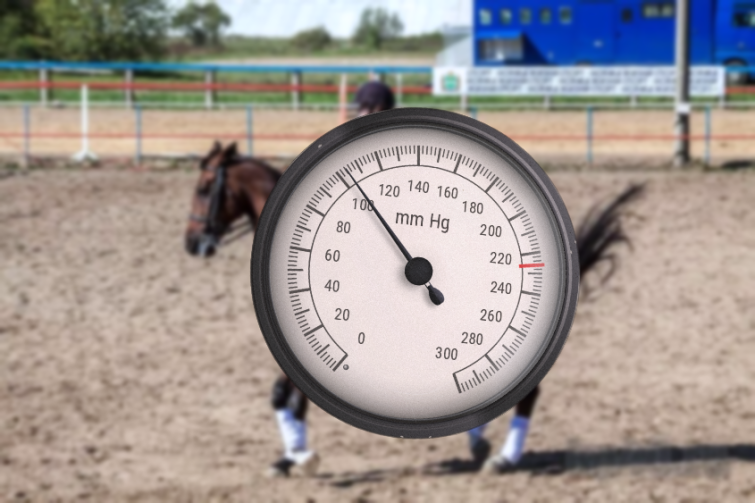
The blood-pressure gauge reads 104mmHg
